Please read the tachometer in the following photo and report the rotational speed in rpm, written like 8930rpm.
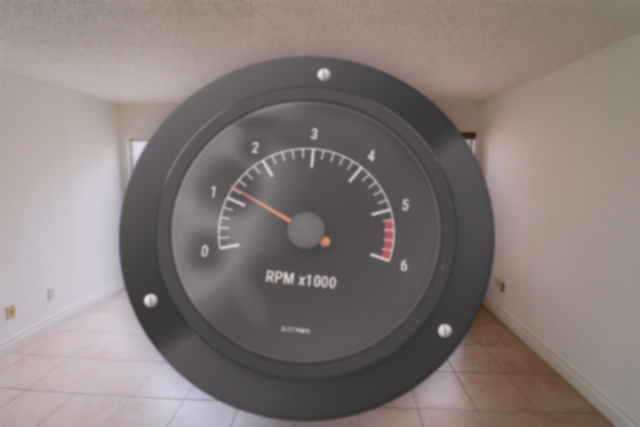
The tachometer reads 1200rpm
